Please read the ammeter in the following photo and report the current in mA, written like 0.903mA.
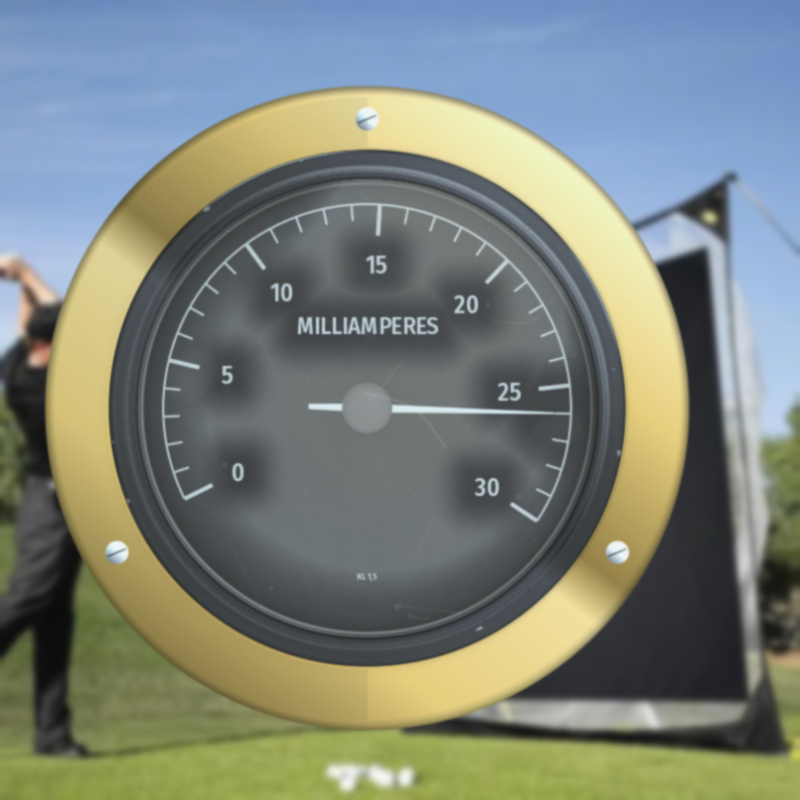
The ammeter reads 26mA
